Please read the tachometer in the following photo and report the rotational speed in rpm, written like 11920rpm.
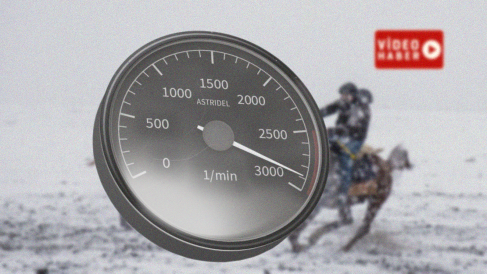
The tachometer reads 2900rpm
